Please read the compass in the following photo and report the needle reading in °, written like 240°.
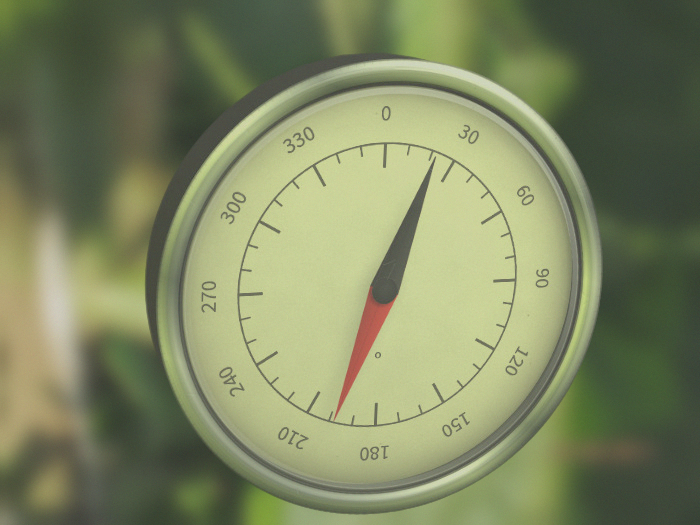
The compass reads 200°
